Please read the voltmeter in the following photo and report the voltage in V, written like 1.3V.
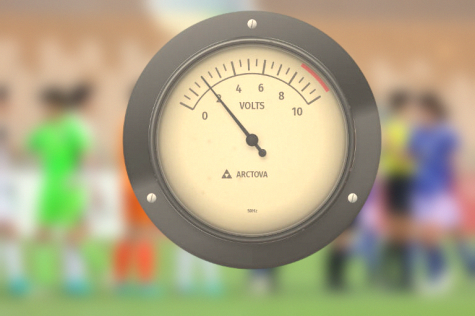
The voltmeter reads 2V
